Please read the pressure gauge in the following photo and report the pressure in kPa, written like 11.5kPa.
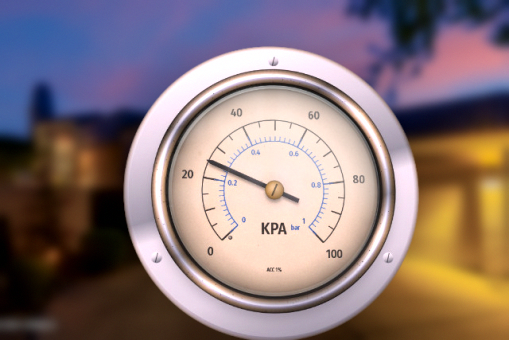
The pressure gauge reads 25kPa
